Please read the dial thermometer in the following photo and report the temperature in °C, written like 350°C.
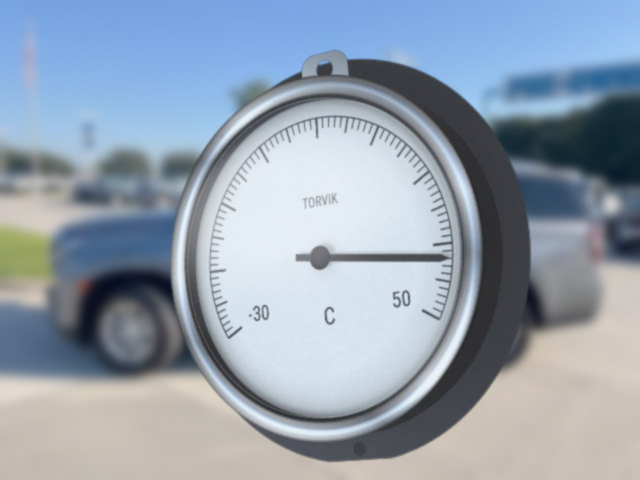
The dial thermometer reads 42°C
